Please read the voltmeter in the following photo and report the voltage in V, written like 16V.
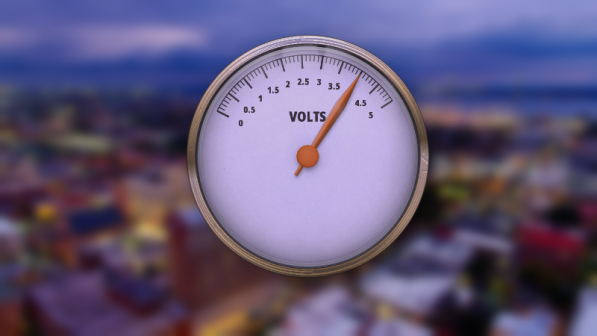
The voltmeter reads 4V
